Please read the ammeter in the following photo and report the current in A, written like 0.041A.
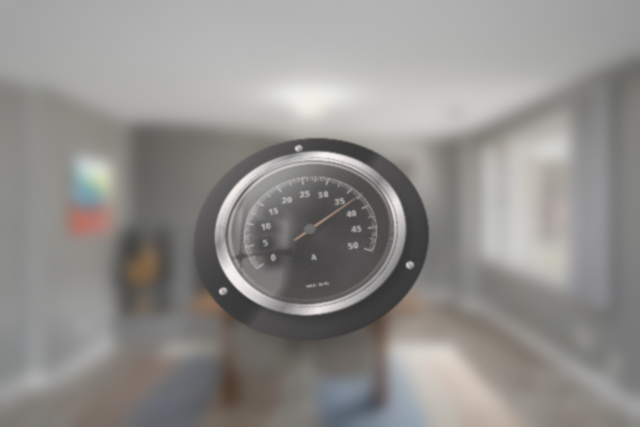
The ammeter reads 37.5A
